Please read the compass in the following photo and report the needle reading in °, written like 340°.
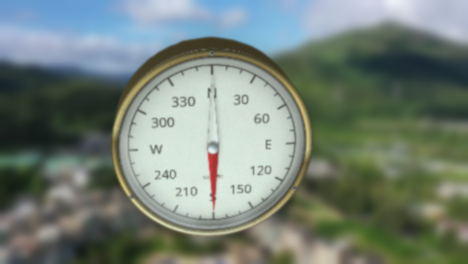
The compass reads 180°
